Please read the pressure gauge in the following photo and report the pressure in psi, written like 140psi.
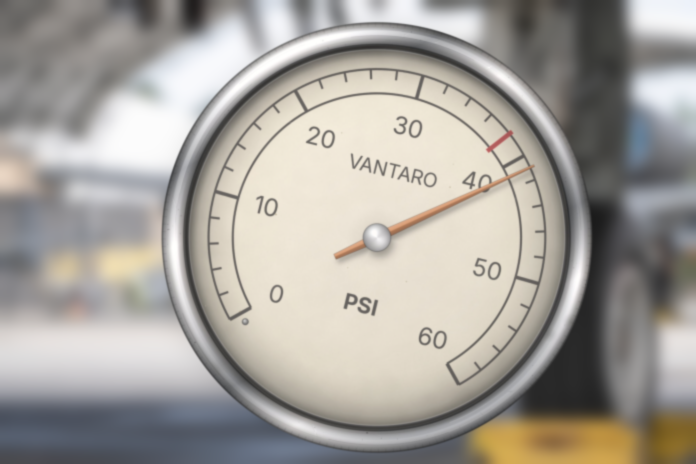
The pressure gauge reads 41psi
